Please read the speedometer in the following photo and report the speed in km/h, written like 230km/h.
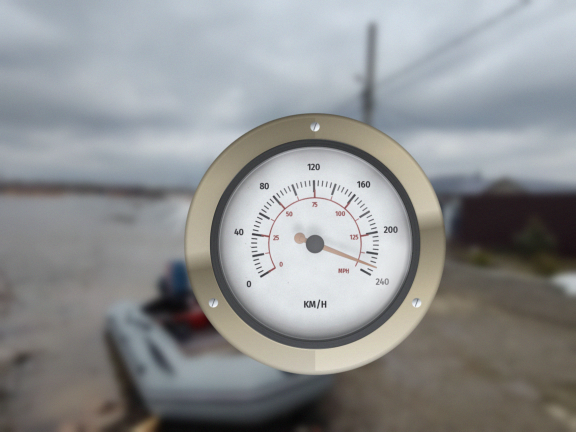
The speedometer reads 232km/h
